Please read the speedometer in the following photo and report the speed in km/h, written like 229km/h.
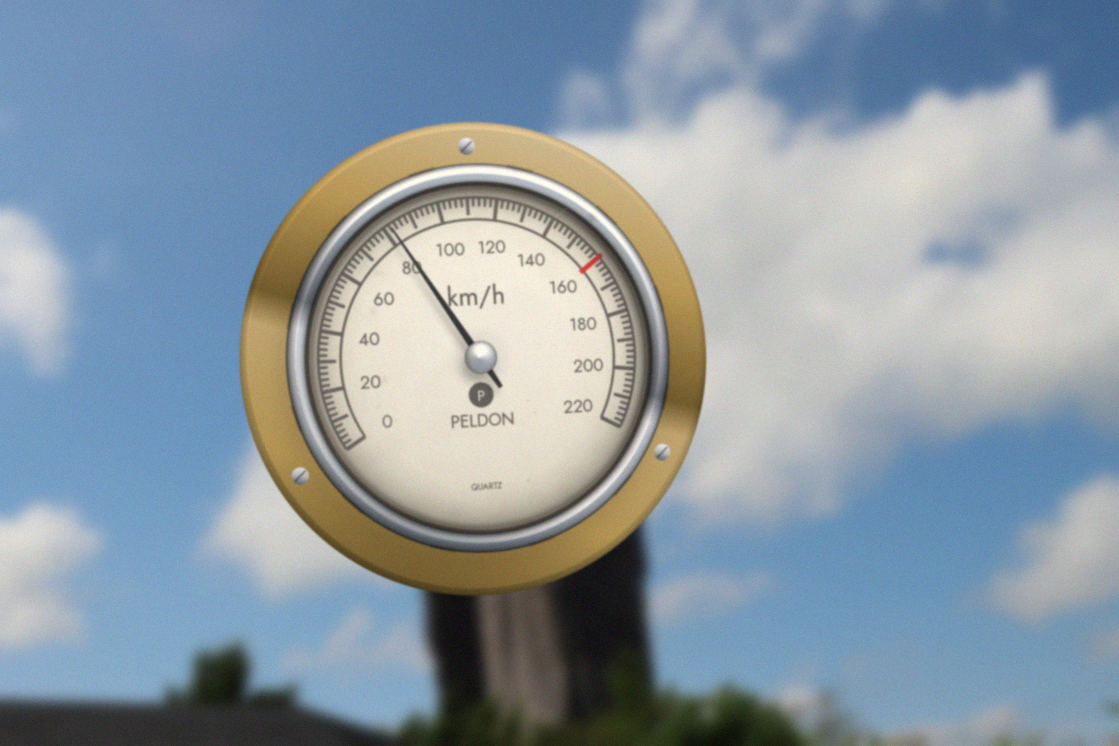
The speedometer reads 82km/h
